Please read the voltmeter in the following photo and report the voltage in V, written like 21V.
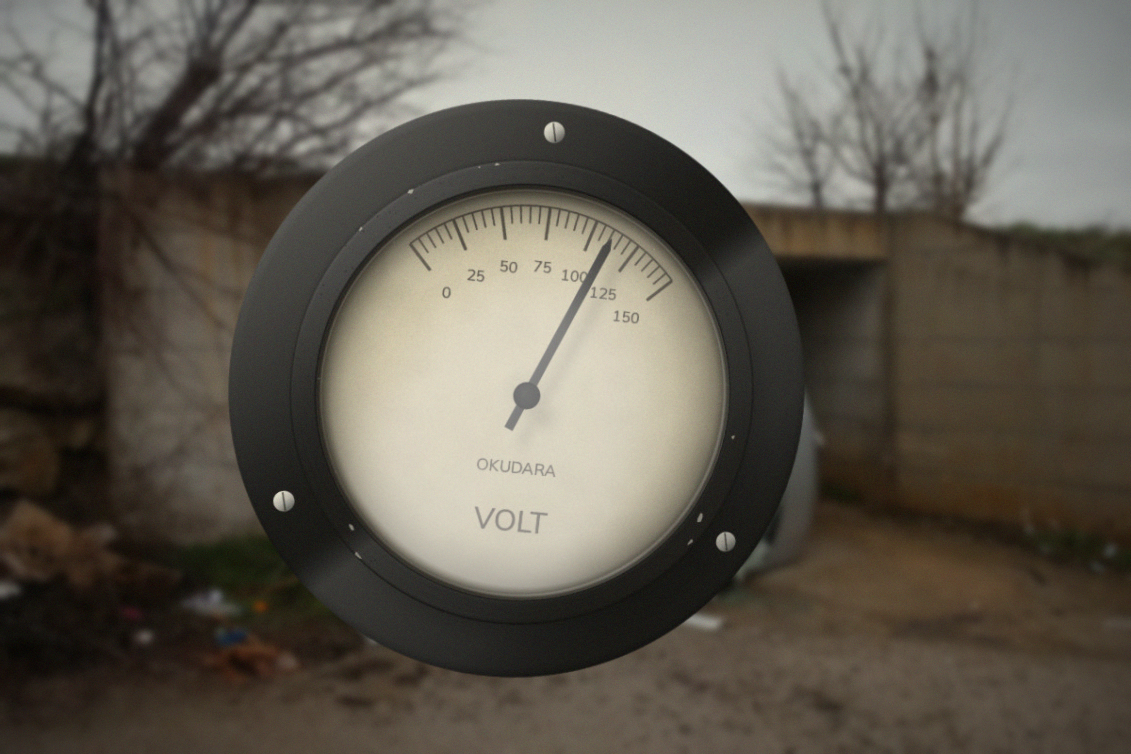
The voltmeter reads 110V
